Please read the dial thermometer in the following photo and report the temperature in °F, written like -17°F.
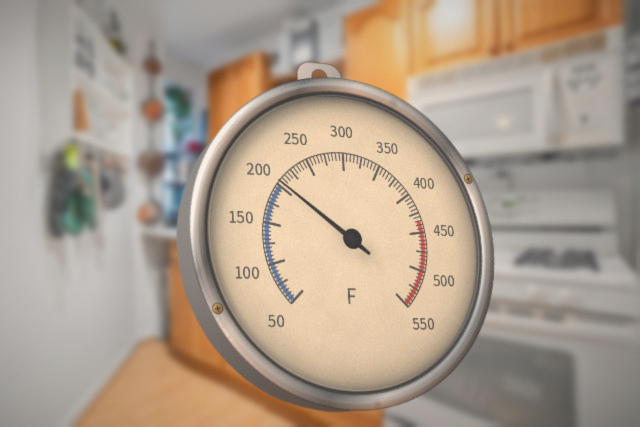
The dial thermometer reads 200°F
